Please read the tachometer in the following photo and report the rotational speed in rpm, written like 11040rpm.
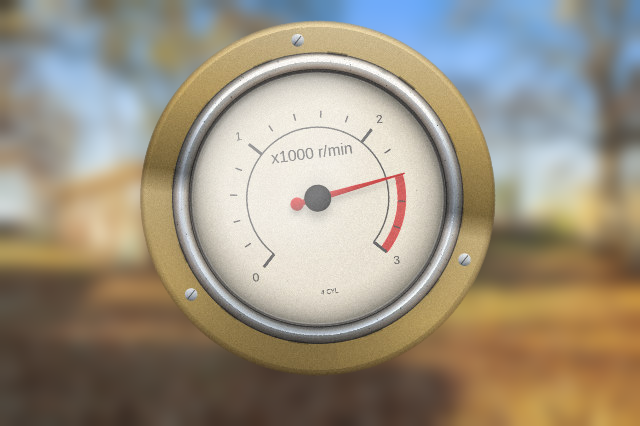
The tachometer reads 2400rpm
